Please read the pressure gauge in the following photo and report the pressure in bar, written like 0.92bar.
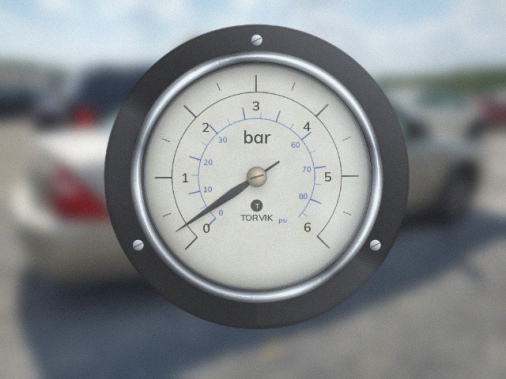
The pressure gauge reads 0.25bar
